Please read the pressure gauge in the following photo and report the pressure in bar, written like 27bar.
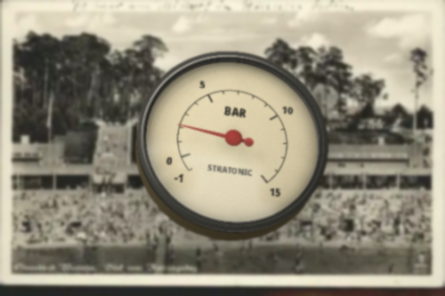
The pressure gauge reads 2bar
